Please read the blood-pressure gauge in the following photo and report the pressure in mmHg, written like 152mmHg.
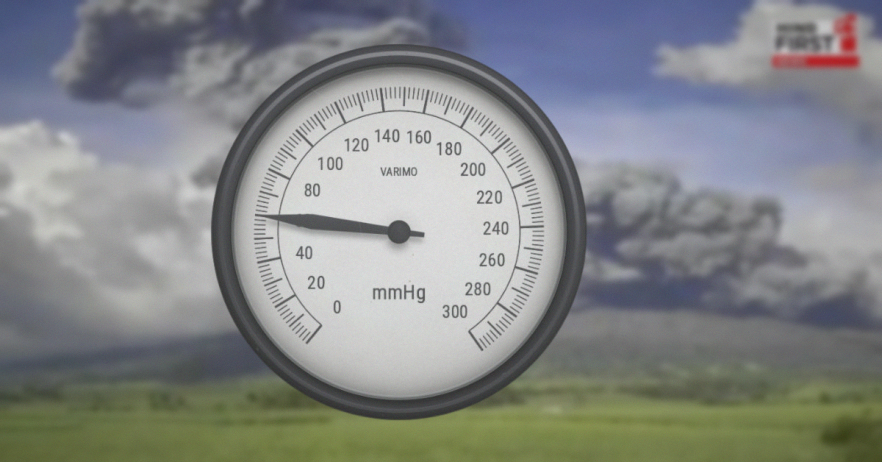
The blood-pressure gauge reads 60mmHg
